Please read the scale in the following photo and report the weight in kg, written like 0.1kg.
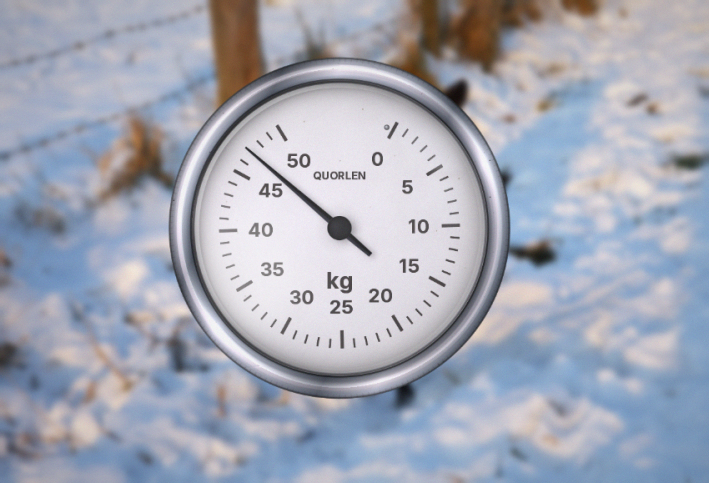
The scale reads 47kg
